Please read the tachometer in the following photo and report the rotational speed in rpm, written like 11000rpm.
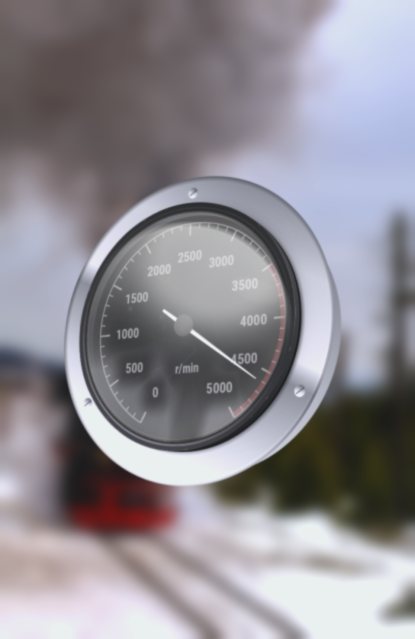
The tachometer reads 4600rpm
